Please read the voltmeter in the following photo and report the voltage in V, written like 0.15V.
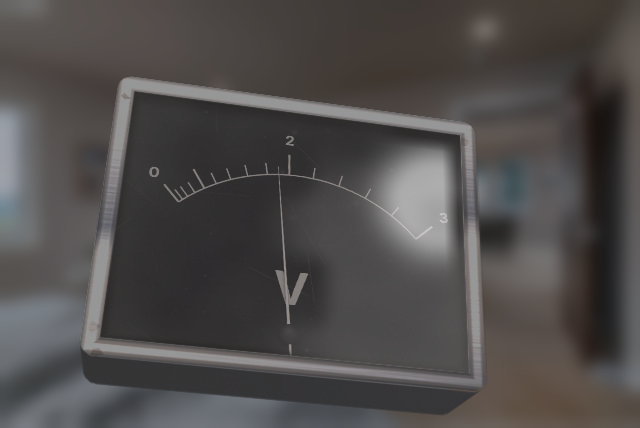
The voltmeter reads 1.9V
